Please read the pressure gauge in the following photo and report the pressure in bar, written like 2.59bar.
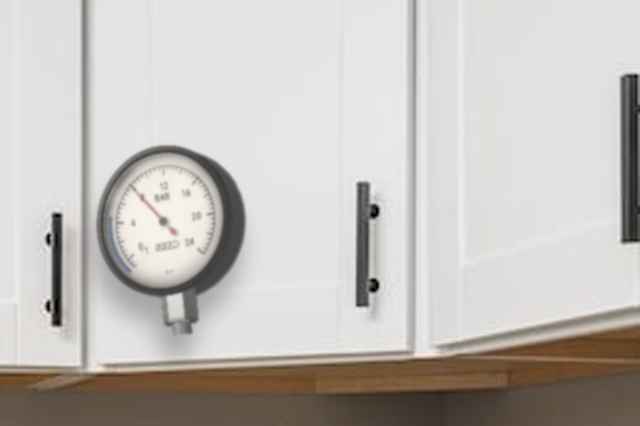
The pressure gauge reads 8bar
